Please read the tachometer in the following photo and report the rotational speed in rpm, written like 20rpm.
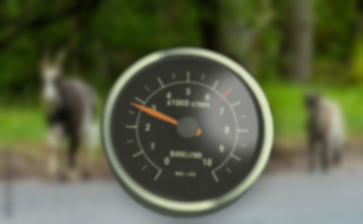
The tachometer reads 2750rpm
